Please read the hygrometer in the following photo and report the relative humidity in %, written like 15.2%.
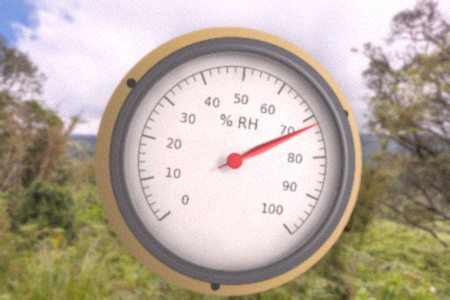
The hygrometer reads 72%
